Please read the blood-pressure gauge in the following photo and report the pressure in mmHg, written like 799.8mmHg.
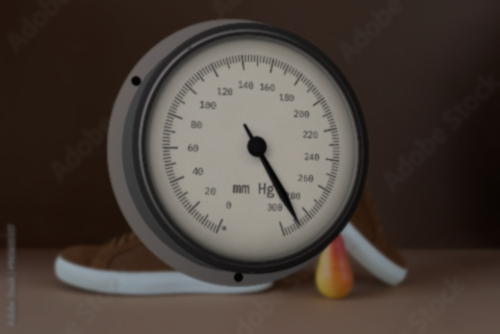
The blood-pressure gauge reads 290mmHg
